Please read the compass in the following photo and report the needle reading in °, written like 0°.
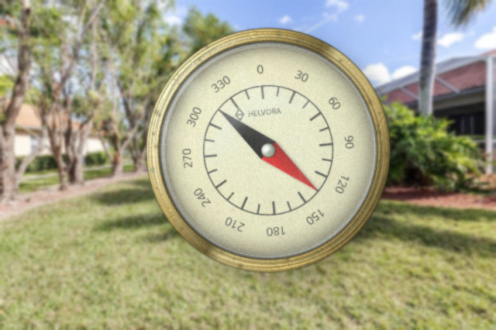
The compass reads 135°
